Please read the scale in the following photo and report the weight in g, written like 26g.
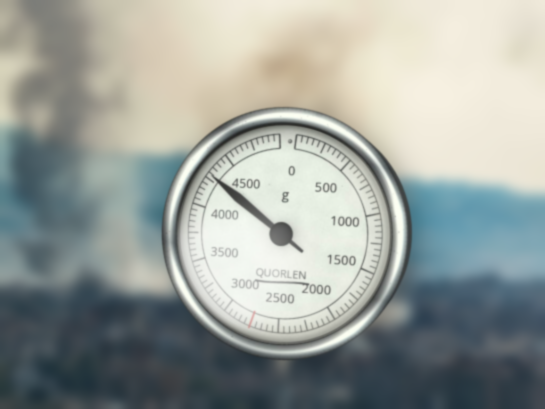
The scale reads 4300g
